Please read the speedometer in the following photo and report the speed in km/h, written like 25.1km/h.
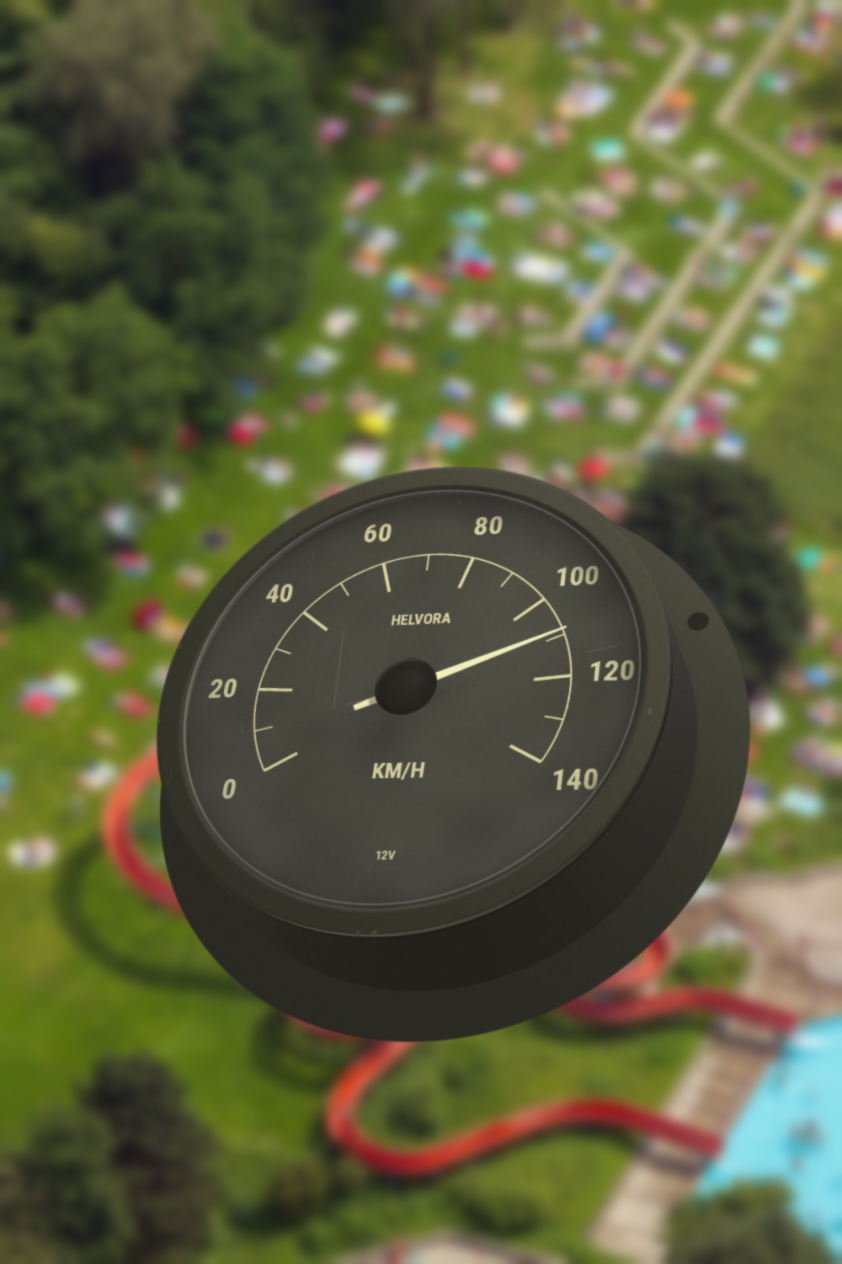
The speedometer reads 110km/h
